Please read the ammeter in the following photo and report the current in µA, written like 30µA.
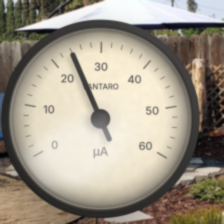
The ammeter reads 24µA
